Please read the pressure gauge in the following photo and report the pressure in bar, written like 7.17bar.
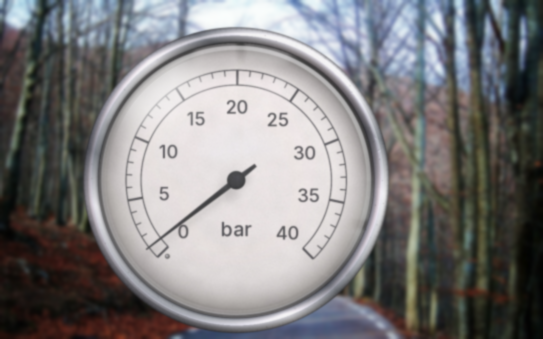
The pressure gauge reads 1bar
